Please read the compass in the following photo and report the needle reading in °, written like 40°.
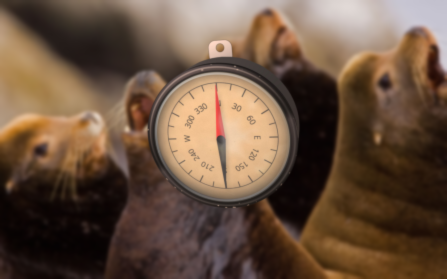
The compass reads 0°
